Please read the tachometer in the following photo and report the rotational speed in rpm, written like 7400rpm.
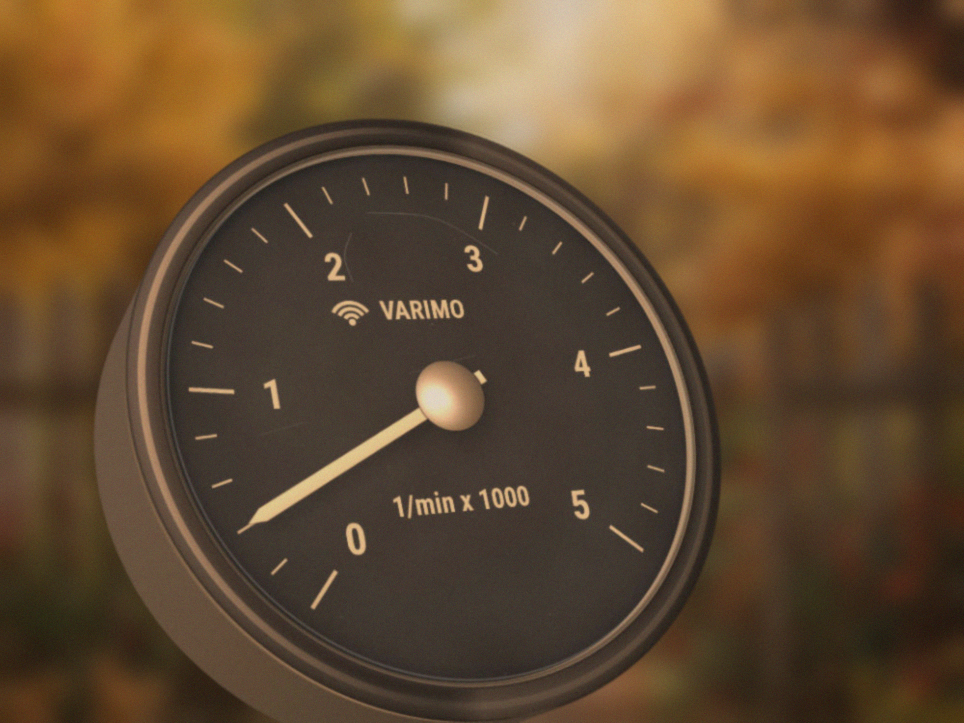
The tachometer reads 400rpm
